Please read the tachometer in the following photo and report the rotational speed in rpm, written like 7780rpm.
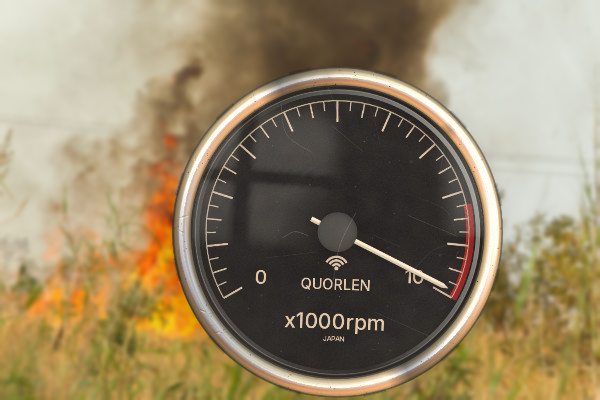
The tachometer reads 9875rpm
